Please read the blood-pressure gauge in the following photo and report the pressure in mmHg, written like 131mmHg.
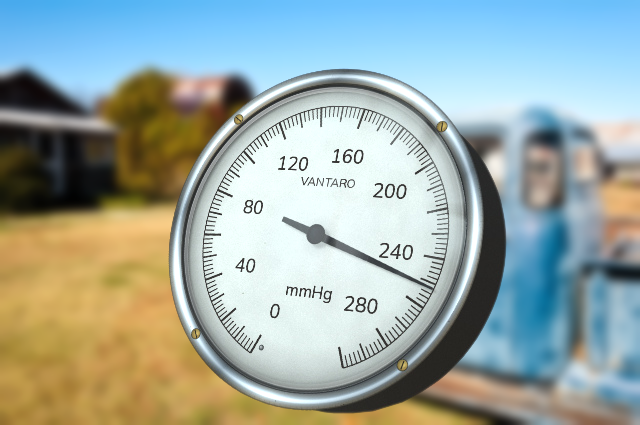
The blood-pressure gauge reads 252mmHg
